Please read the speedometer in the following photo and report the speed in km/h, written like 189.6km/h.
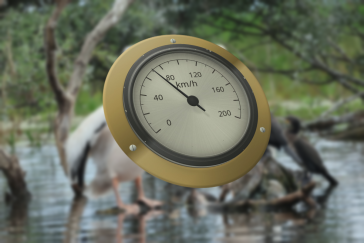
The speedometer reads 70km/h
